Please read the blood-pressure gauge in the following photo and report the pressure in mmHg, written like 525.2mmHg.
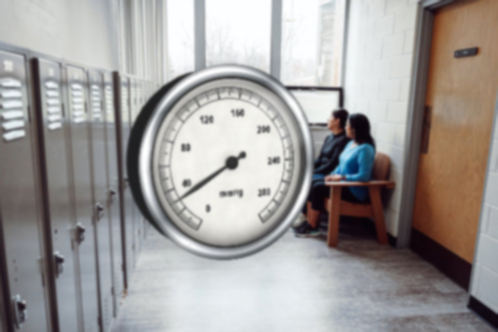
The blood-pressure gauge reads 30mmHg
